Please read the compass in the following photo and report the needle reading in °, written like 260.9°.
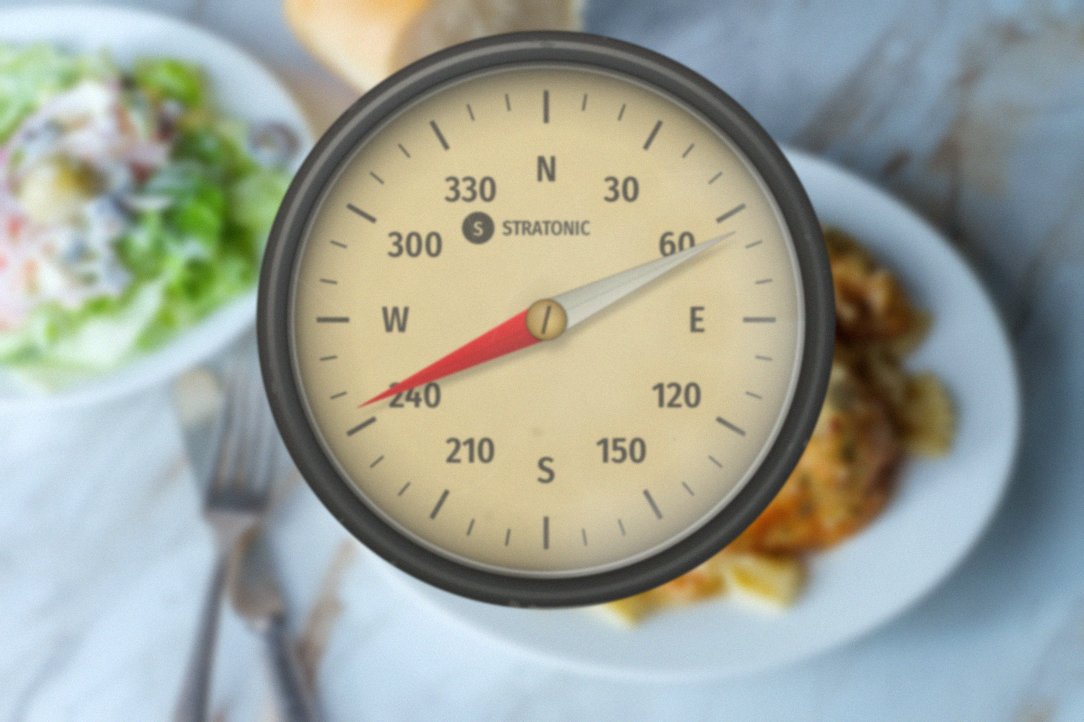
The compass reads 245°
